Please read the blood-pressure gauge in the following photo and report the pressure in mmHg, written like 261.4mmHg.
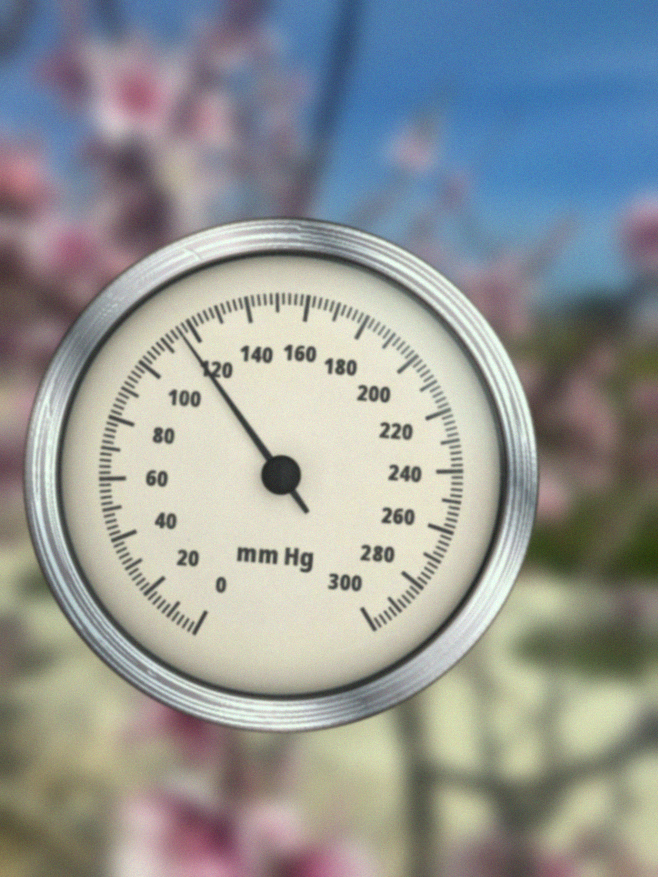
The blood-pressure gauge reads 116mmHg
